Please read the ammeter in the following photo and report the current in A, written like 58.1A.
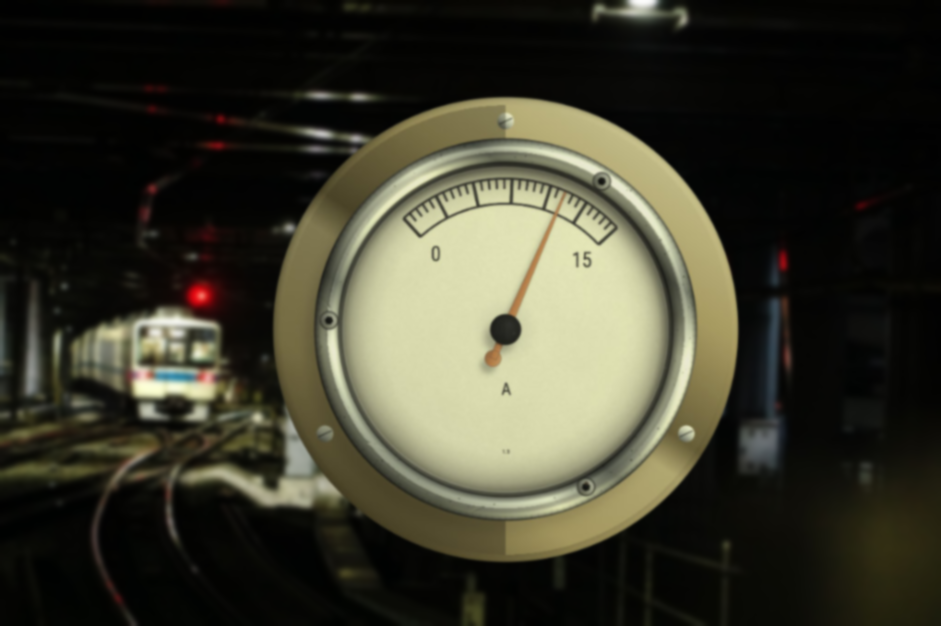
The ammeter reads 11A
